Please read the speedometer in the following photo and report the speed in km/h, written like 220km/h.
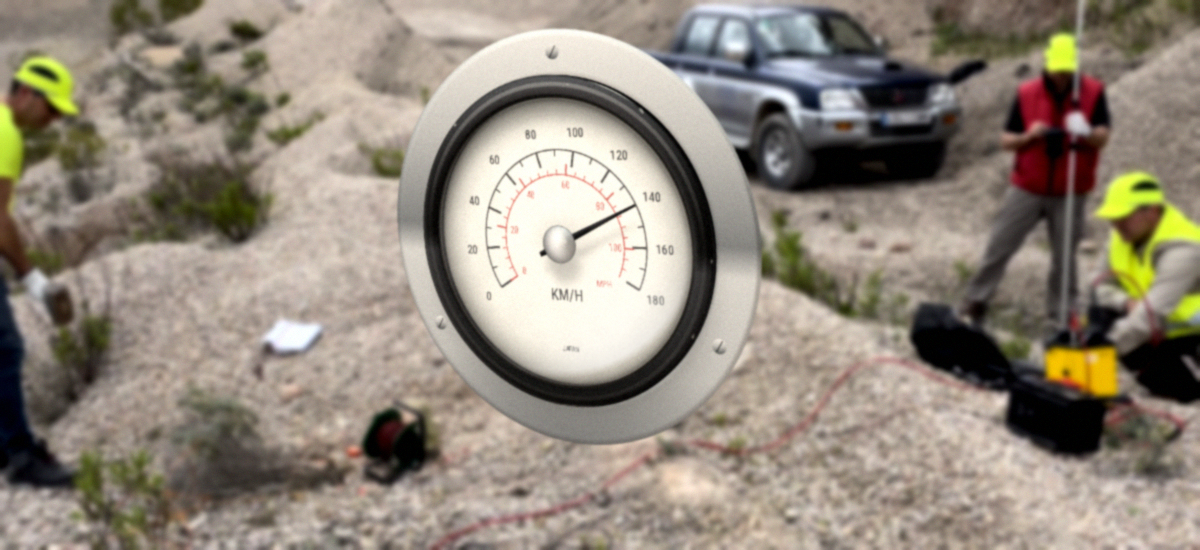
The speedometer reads 140km/h
